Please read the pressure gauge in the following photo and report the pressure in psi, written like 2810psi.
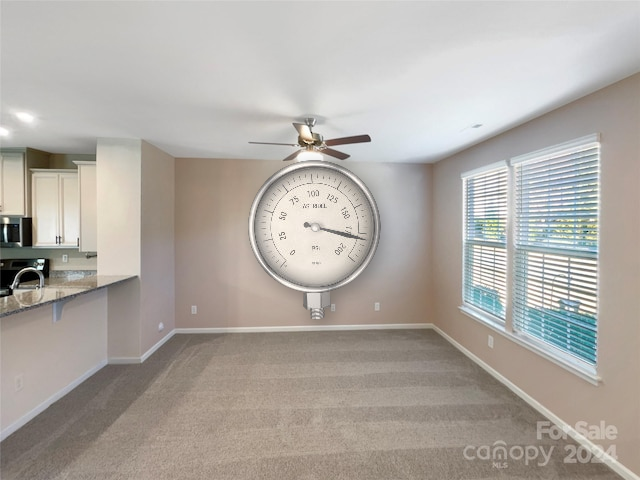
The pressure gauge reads 180psi
